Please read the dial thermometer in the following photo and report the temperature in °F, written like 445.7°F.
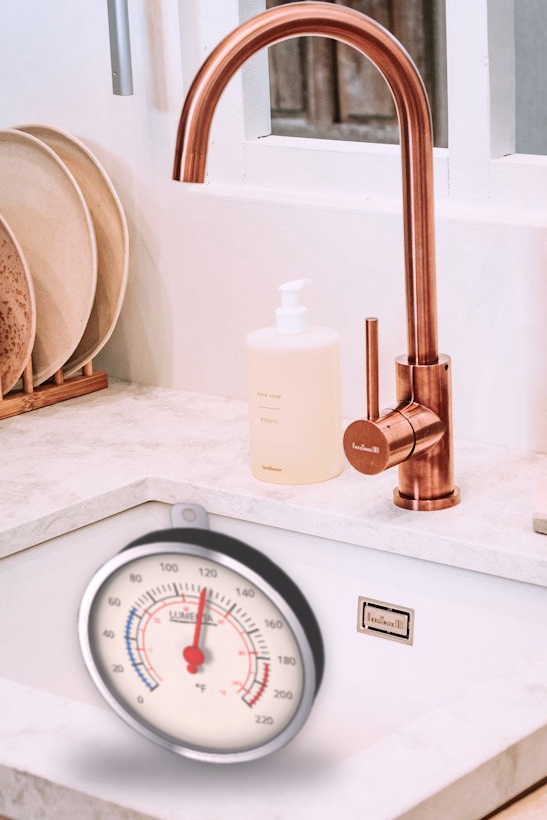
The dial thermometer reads 120°F
